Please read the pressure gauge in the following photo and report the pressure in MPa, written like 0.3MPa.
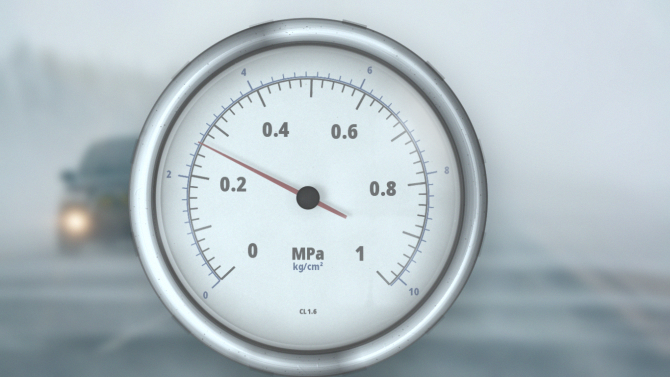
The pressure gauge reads 0.26MPa
